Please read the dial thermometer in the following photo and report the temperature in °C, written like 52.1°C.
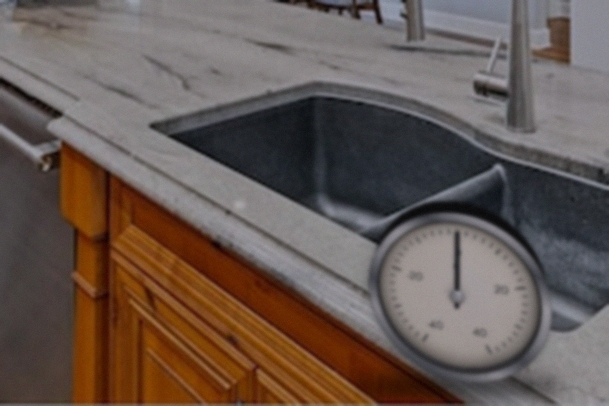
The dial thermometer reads 0°C
